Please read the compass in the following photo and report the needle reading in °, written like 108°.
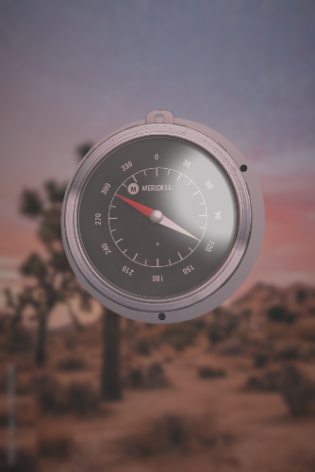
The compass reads 300°
